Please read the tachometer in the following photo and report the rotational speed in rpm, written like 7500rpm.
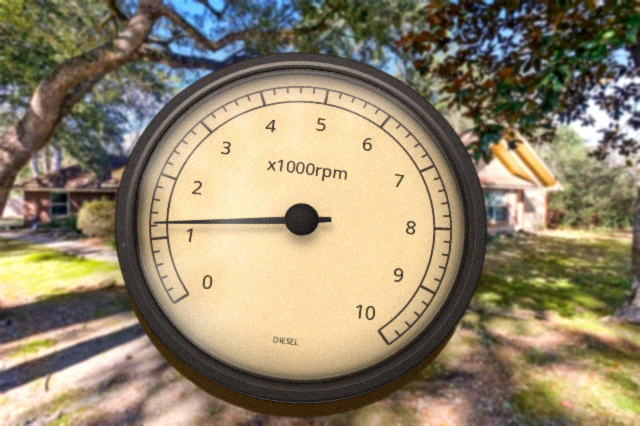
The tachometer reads 1200rpm
